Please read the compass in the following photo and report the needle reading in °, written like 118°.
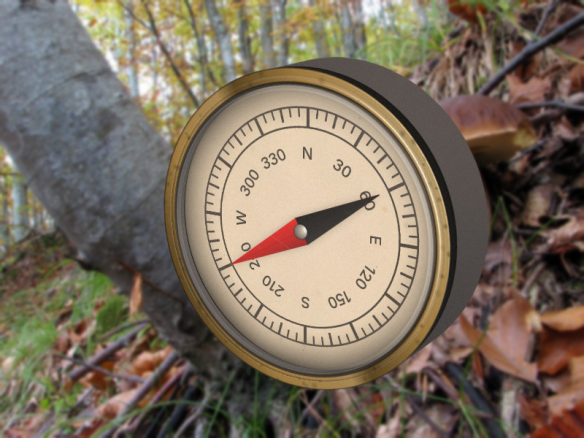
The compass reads 240°
